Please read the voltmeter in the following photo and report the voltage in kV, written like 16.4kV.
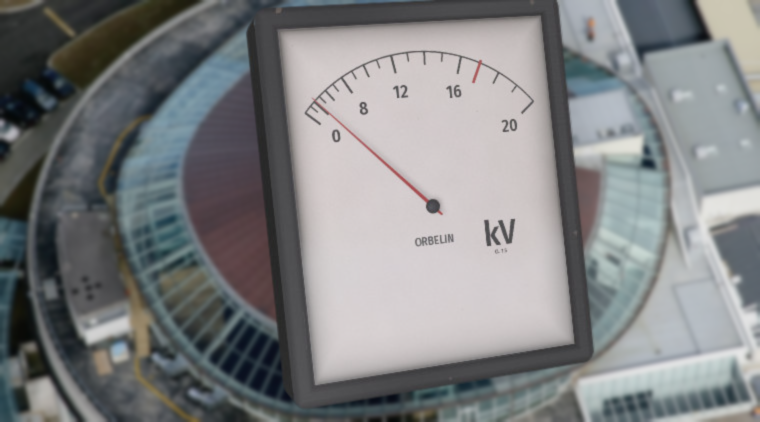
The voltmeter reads 4kV
